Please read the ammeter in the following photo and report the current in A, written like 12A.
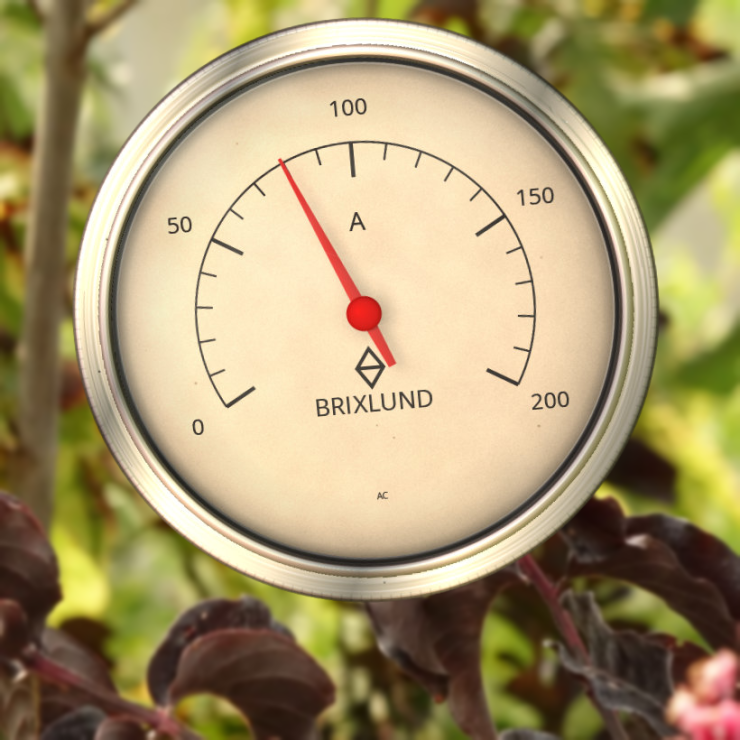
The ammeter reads 80A
